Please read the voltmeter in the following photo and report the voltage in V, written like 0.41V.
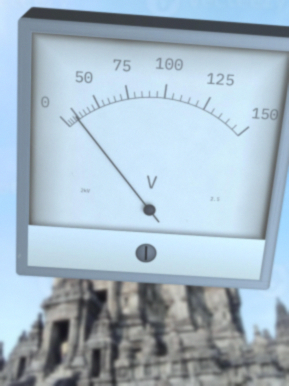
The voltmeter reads 25V
